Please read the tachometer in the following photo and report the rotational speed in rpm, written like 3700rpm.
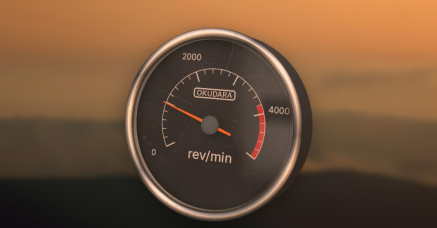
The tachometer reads 1000rpm
